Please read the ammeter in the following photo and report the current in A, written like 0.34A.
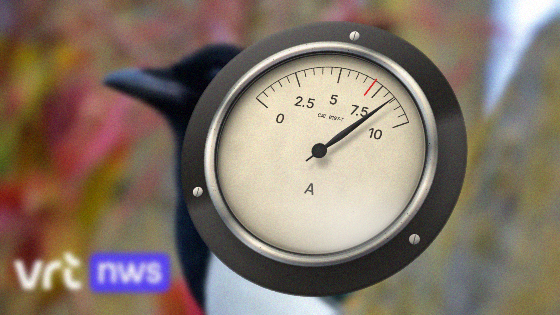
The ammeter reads 8.5A
